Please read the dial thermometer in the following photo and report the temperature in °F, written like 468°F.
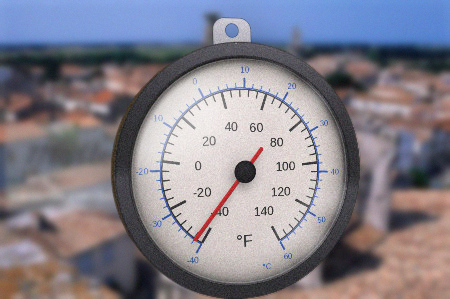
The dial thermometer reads -36°F
